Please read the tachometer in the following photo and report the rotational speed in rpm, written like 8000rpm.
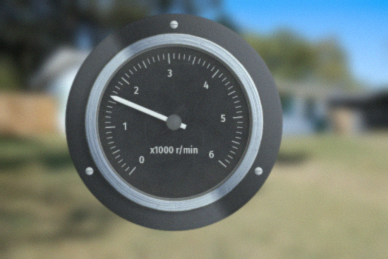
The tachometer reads 1600rpm
